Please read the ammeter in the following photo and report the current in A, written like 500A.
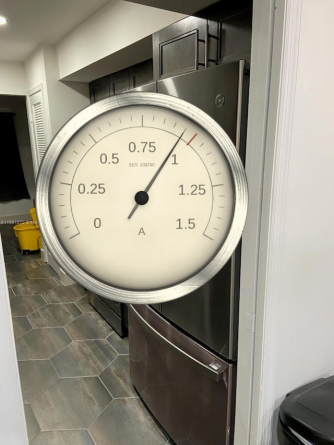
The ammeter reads 0.95A
